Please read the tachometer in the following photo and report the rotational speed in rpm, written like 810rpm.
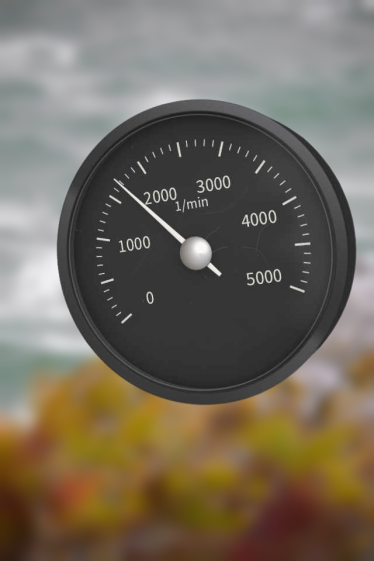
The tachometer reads 1700rpm
